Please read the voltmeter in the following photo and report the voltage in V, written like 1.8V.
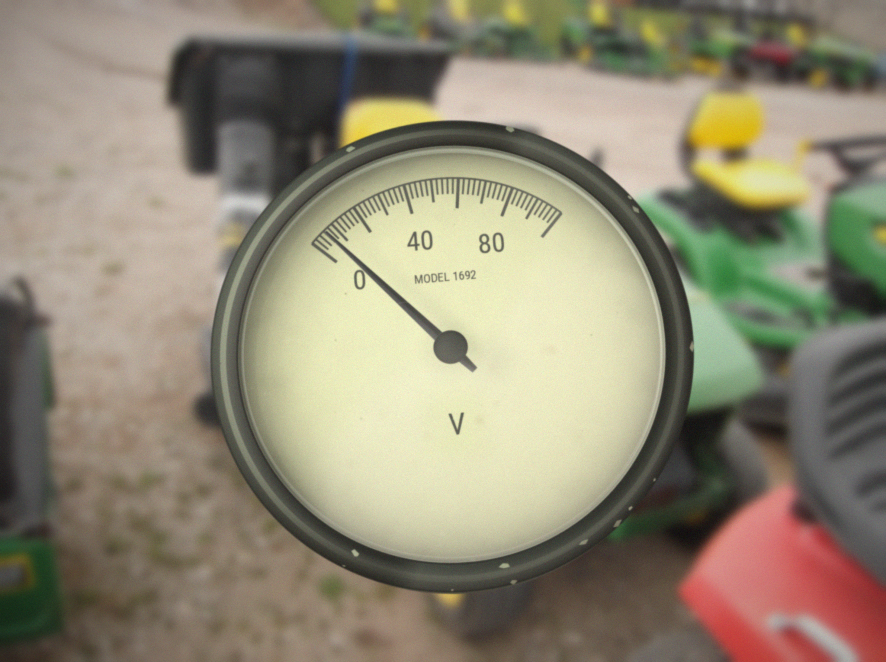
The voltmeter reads 6V
